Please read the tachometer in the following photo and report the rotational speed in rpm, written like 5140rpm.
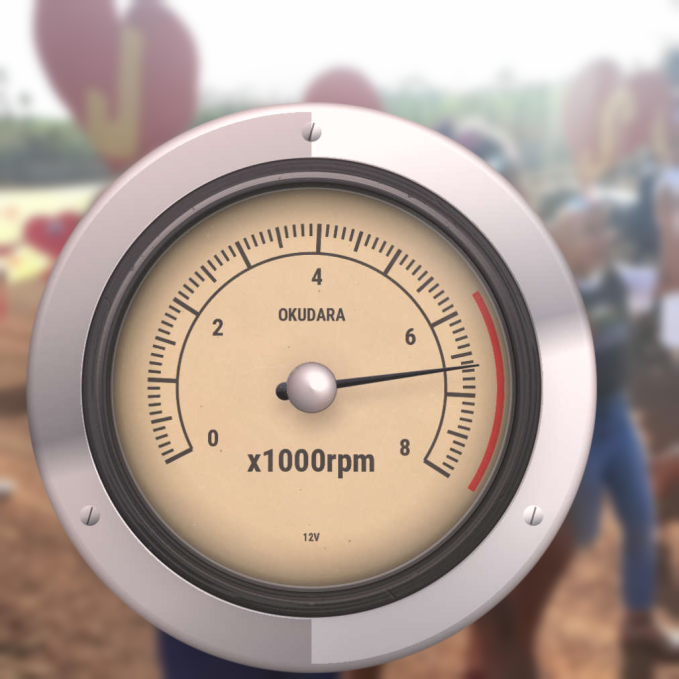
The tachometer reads 6650rpm
